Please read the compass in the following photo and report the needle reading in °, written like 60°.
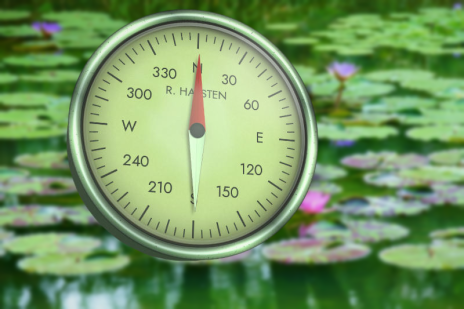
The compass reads 0°
